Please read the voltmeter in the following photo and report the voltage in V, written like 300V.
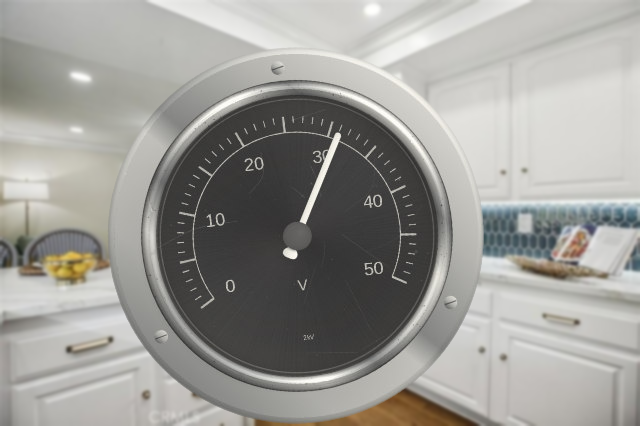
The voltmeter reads 31V
